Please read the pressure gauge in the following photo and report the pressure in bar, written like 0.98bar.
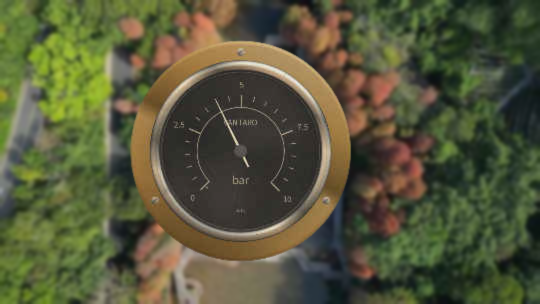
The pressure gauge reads 4bar
